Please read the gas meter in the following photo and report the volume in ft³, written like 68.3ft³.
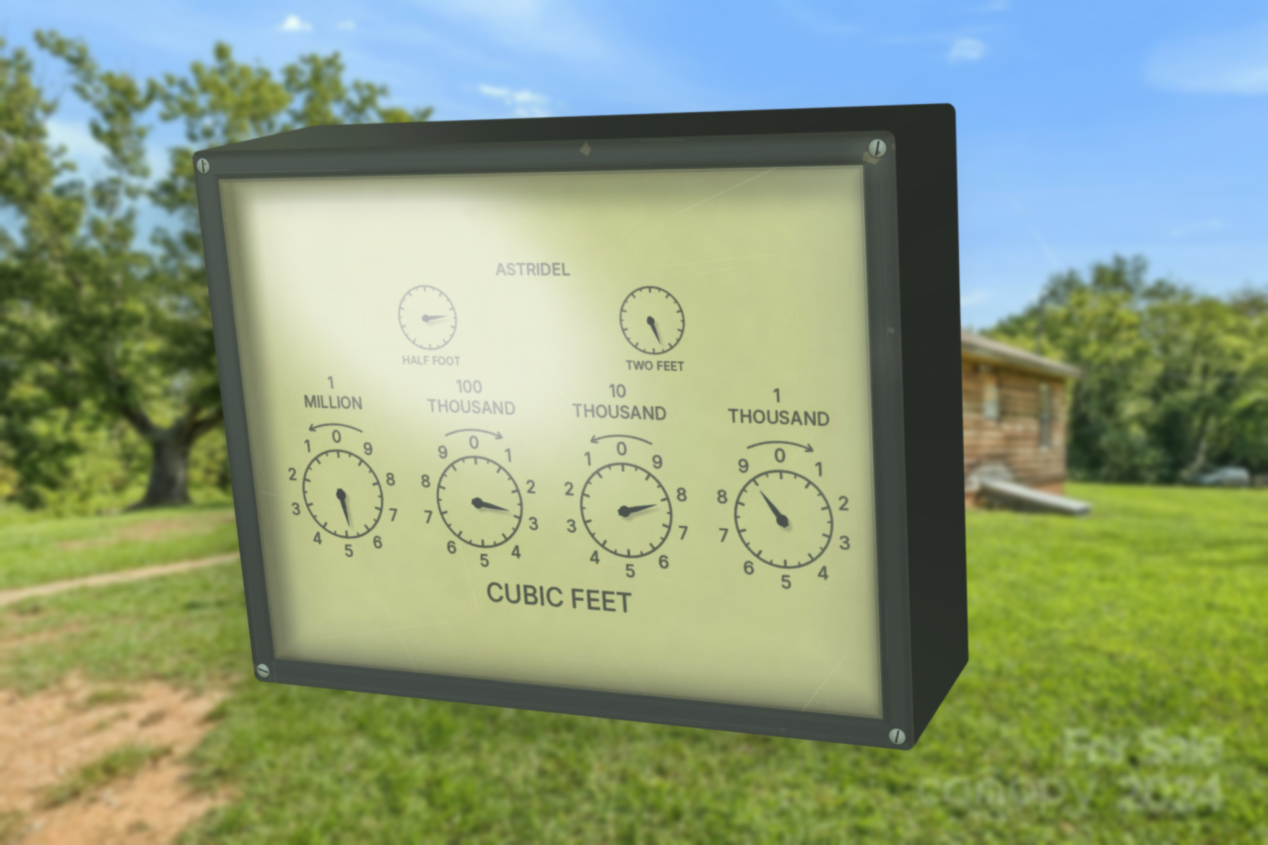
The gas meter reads 527900ft³
